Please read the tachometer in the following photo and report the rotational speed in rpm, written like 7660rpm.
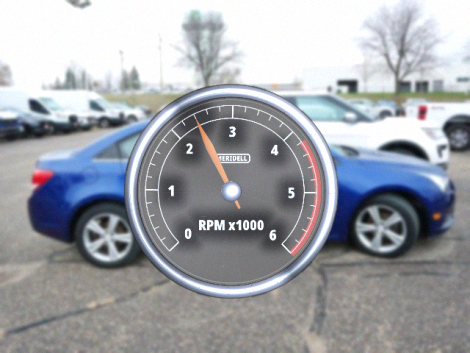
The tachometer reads 2400rpm
